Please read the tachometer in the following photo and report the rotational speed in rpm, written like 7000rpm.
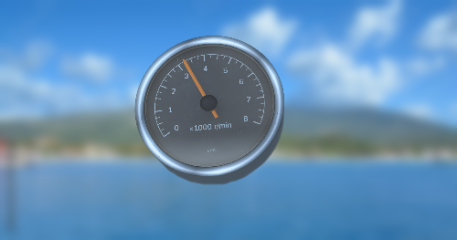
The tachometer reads 3250rpm
